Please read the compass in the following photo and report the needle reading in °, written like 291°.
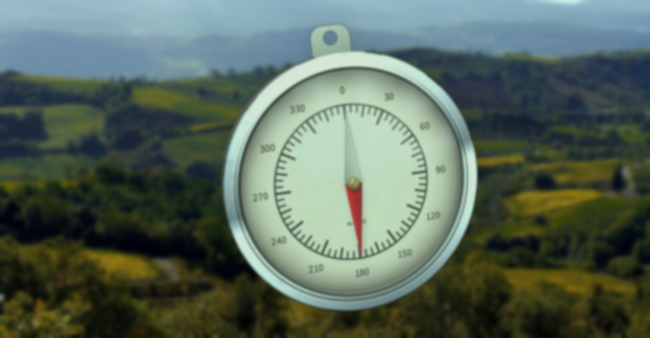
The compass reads 180°
